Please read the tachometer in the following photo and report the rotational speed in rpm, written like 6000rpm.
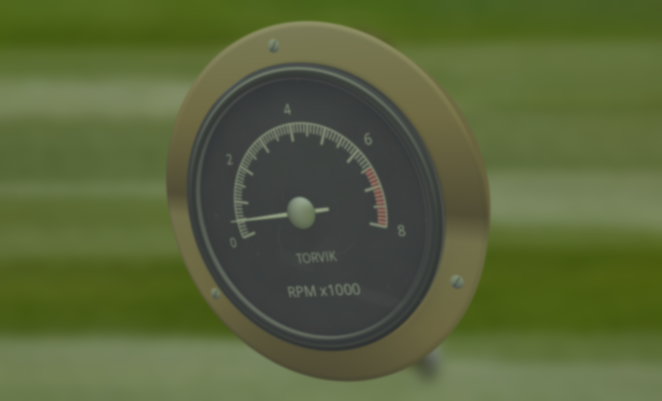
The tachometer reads 500rpm
